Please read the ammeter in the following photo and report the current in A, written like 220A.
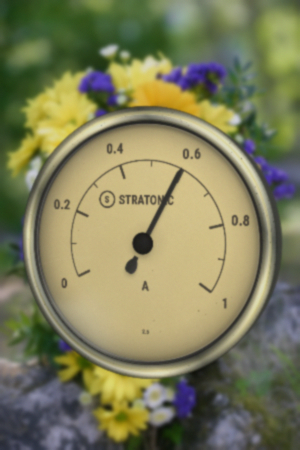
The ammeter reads 0.6A
